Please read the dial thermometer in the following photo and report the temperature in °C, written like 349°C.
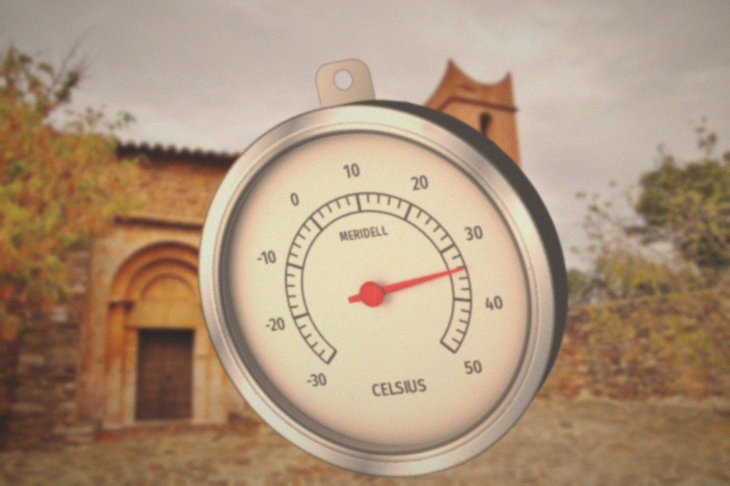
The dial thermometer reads 34°C
